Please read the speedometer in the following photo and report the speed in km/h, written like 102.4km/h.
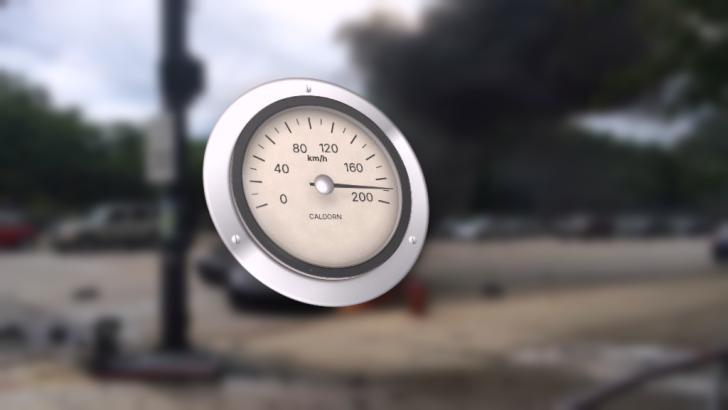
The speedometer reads 190km/h
